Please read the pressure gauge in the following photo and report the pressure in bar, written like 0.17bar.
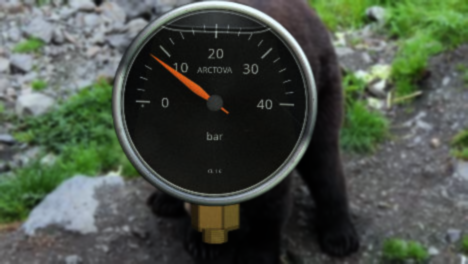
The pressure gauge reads 8bar
